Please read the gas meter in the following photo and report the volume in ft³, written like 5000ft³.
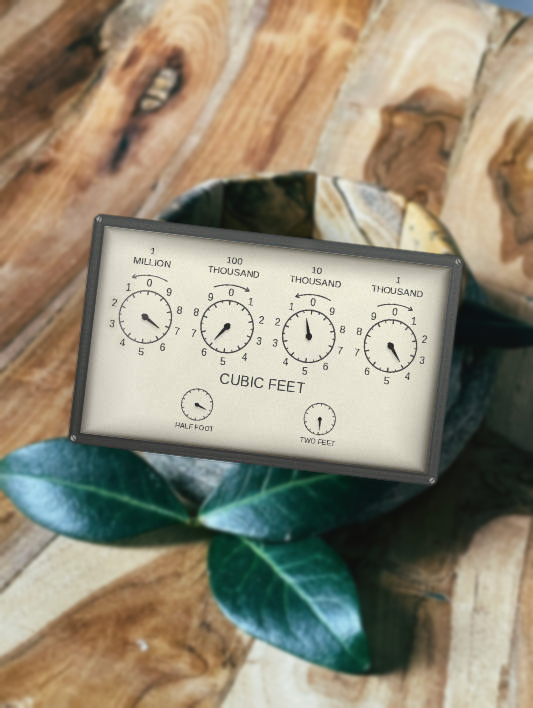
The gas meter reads 660400ft³
